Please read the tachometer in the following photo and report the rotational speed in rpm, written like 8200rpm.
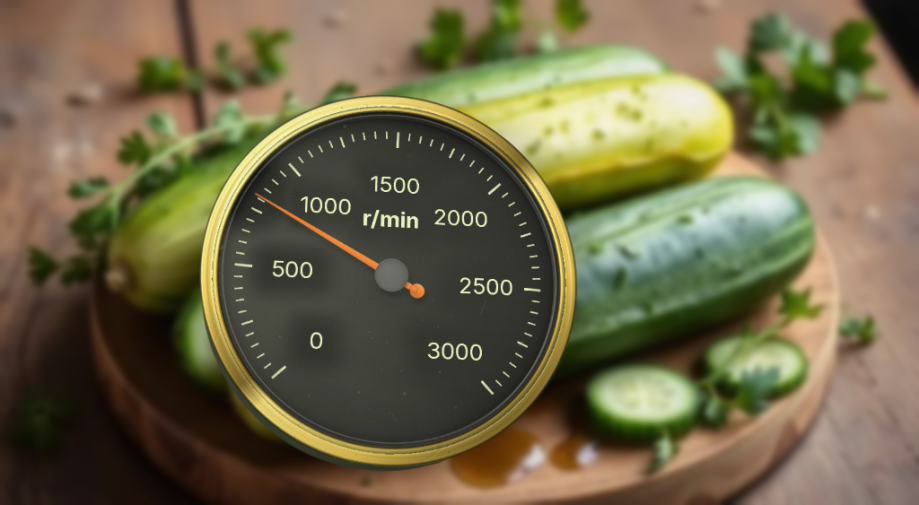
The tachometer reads 800rpm
